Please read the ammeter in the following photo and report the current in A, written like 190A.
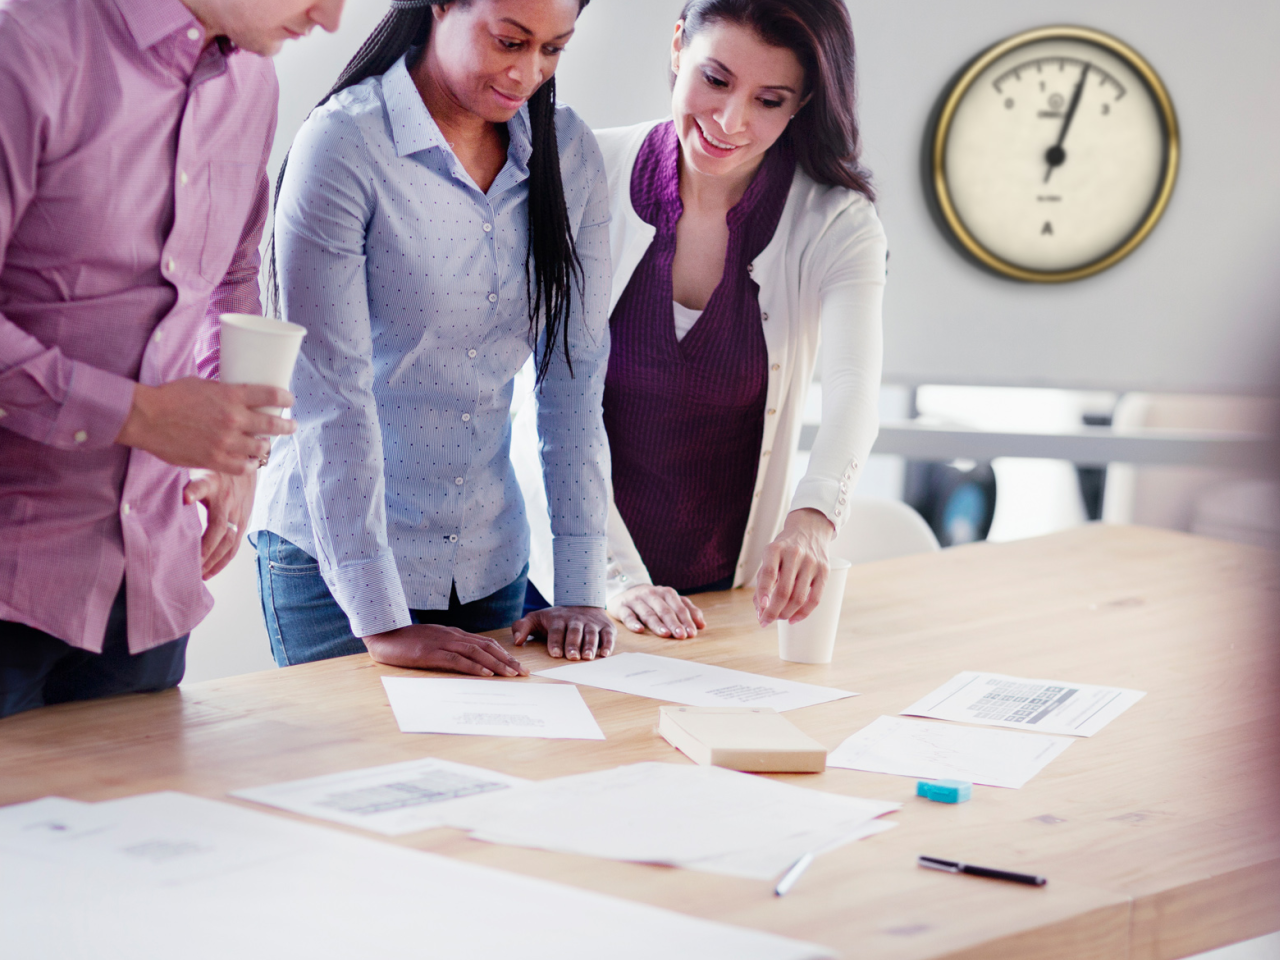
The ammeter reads 2A
